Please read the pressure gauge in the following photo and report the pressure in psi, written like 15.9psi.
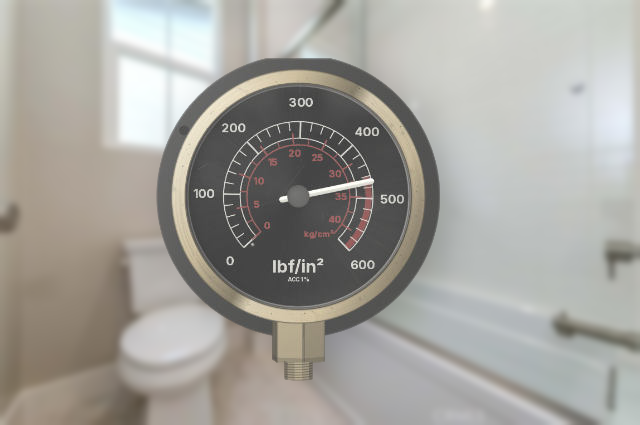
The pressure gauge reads 470psi
